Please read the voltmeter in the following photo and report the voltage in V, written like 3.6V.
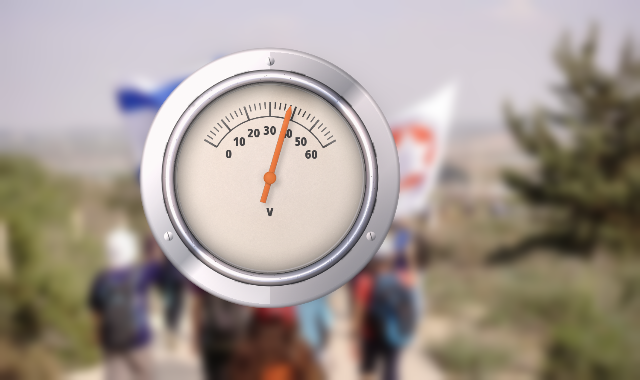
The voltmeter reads 38V
